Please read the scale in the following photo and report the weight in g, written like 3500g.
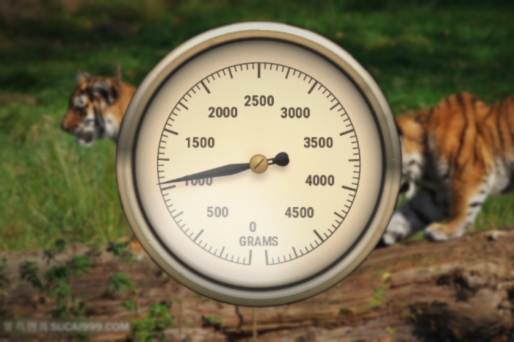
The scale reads 1050g
